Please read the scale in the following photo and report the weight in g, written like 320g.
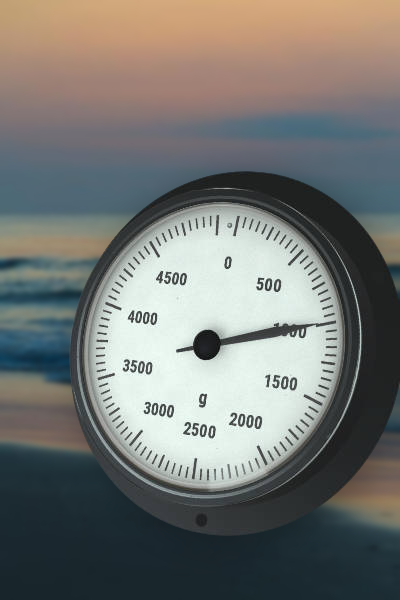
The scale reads 1000g
